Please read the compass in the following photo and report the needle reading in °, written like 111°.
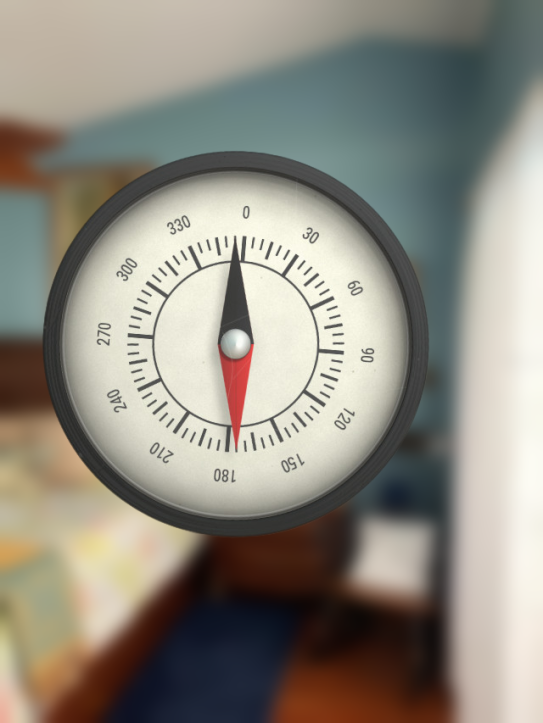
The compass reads 175°
